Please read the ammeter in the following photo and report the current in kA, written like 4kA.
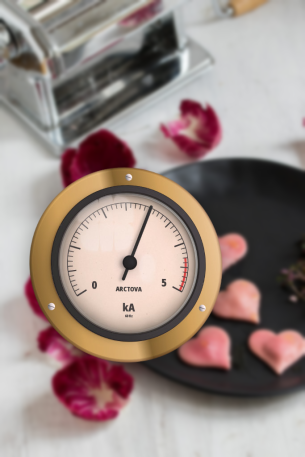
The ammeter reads 3kA
